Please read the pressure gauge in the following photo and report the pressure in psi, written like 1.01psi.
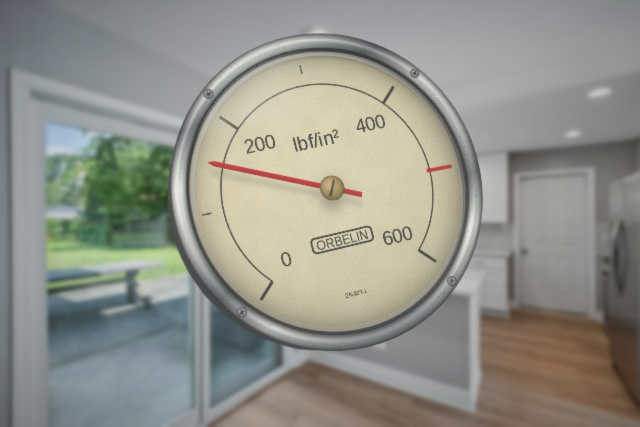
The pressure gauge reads 150psi
